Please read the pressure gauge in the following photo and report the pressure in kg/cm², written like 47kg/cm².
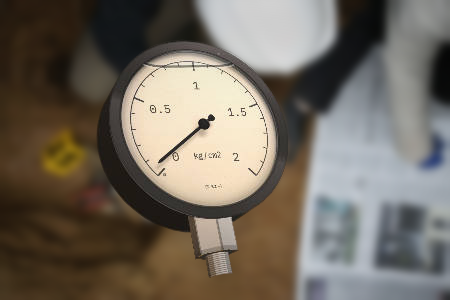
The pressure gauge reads 0.05kg/cm²
